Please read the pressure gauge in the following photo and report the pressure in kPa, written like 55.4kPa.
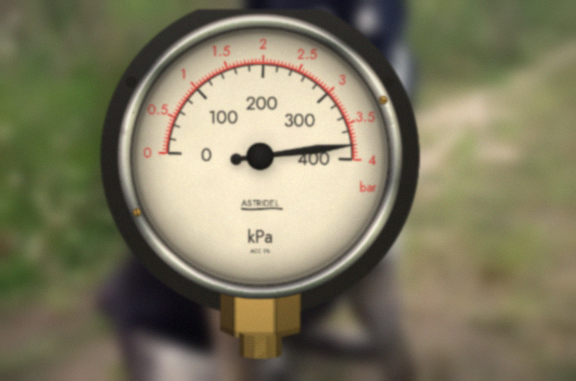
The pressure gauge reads 380kPa
